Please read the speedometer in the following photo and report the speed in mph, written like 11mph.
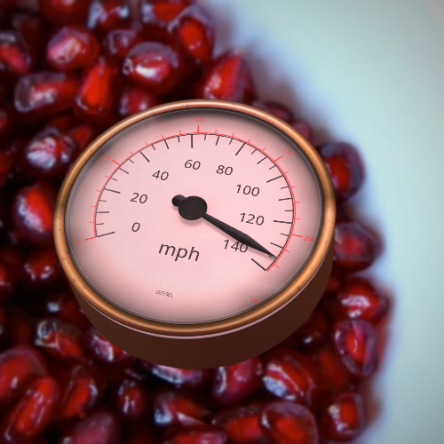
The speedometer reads 135mph
